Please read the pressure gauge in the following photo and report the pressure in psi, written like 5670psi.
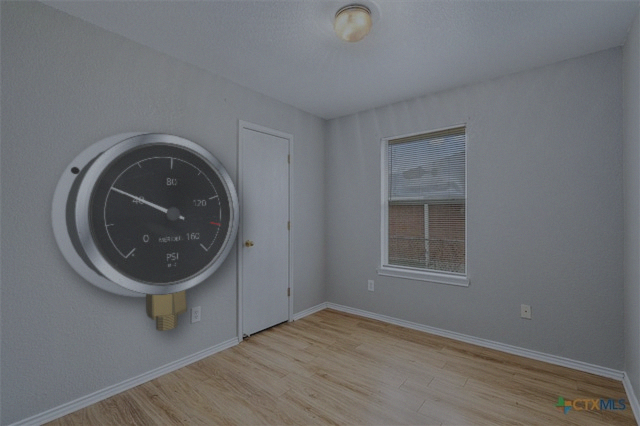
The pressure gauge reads 40psi
